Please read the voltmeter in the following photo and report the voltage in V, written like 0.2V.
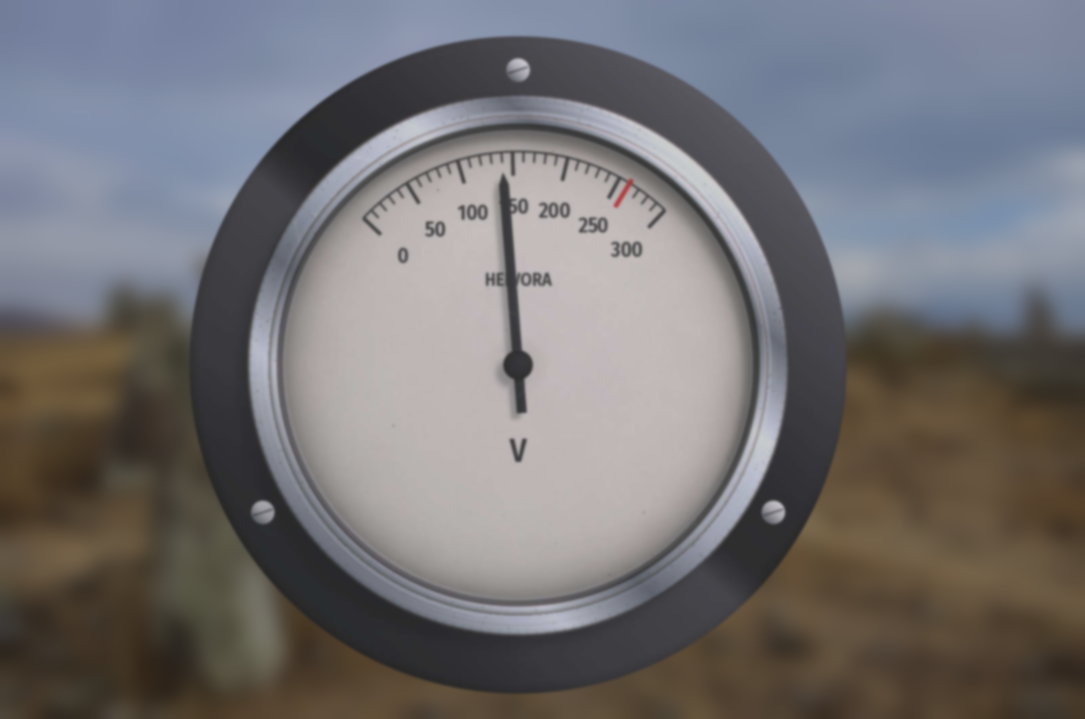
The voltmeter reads 140V
